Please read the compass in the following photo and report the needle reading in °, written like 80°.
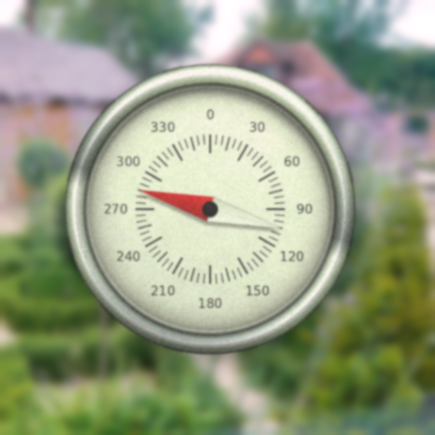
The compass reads 285°
